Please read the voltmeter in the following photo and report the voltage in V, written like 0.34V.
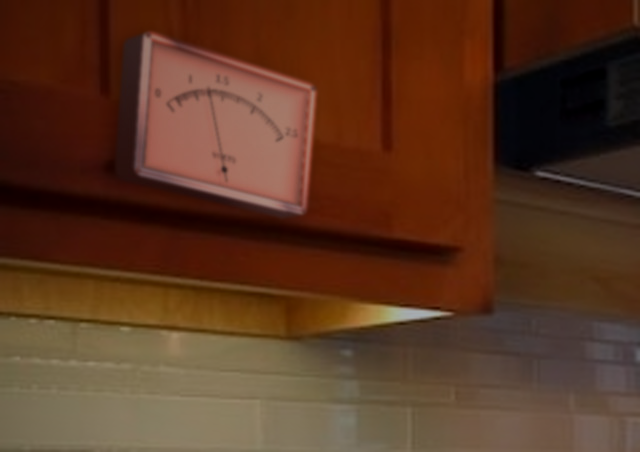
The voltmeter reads 1.25V
